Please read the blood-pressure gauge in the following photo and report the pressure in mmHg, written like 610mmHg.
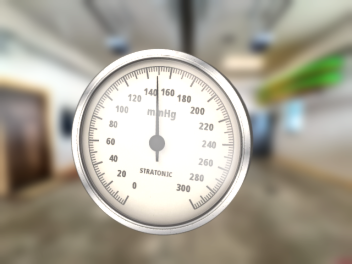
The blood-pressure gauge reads 150mmHg
